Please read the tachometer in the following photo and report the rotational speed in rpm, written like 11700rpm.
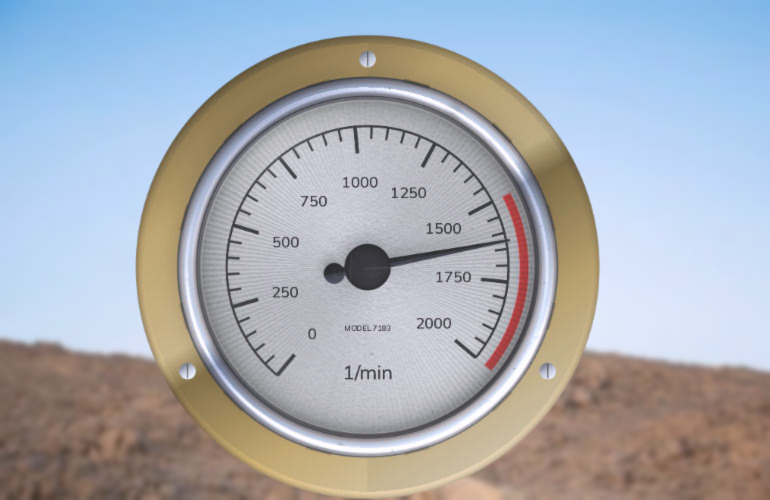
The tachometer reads 1625rpm
